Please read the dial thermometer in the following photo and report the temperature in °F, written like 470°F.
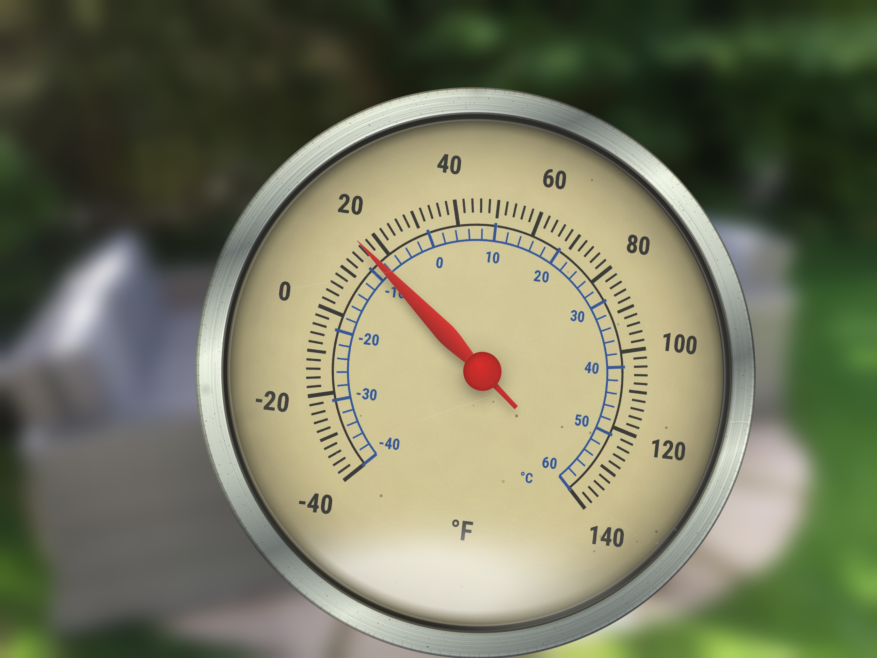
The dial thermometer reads 16°F
